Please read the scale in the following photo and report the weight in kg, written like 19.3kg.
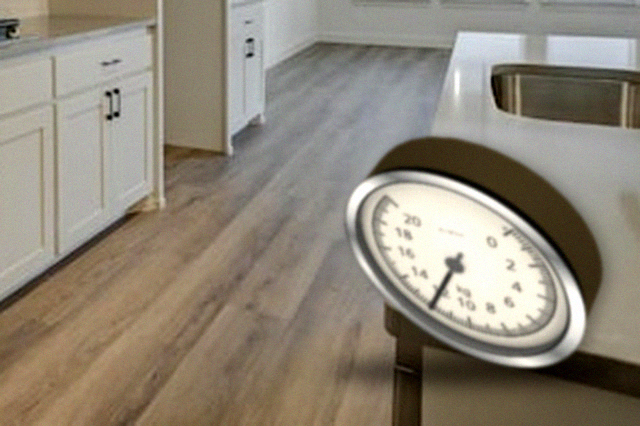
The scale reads 12kg
